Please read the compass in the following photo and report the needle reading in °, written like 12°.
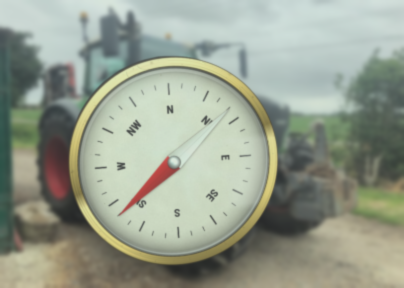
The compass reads 230°
